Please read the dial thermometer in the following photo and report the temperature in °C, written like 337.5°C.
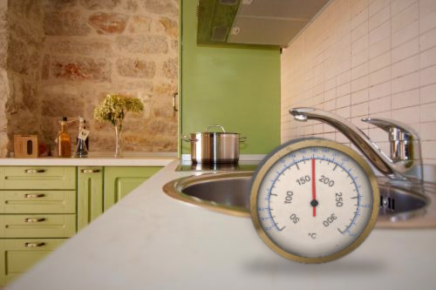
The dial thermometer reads 170°C
